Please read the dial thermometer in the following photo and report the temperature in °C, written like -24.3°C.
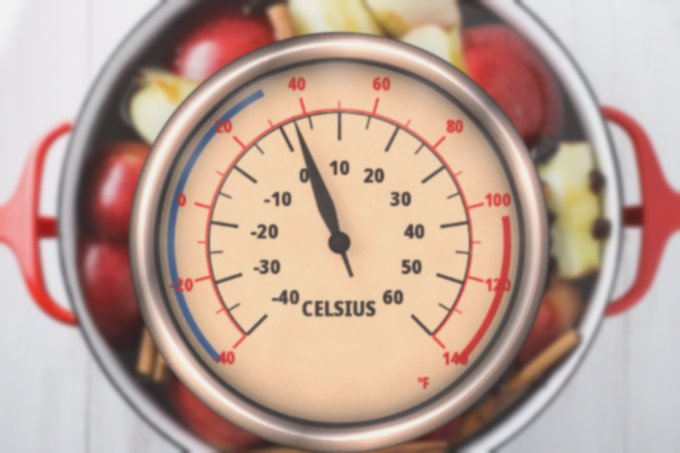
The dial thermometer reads 2.5°C
